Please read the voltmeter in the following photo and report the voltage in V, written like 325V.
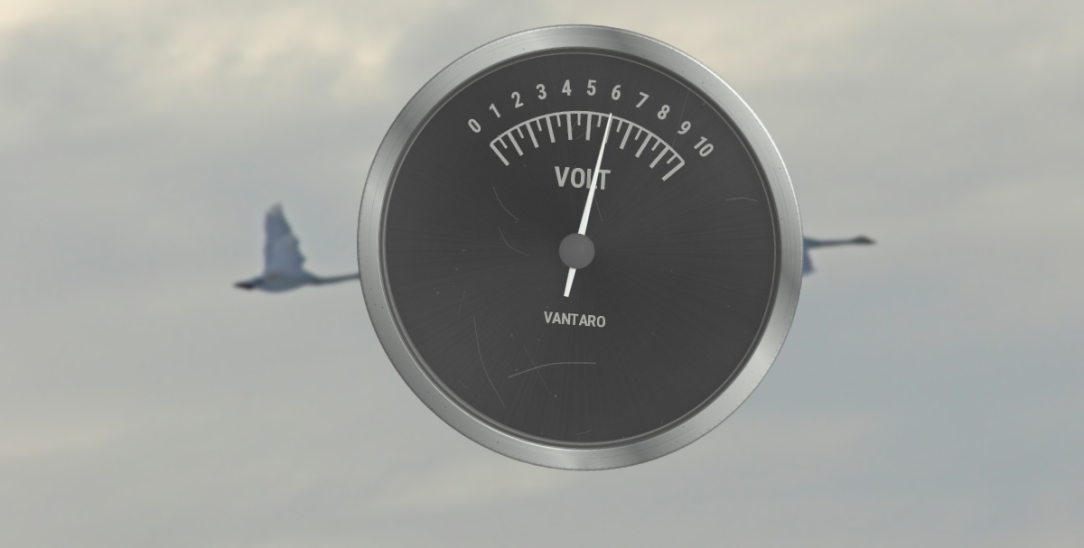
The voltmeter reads 6V
